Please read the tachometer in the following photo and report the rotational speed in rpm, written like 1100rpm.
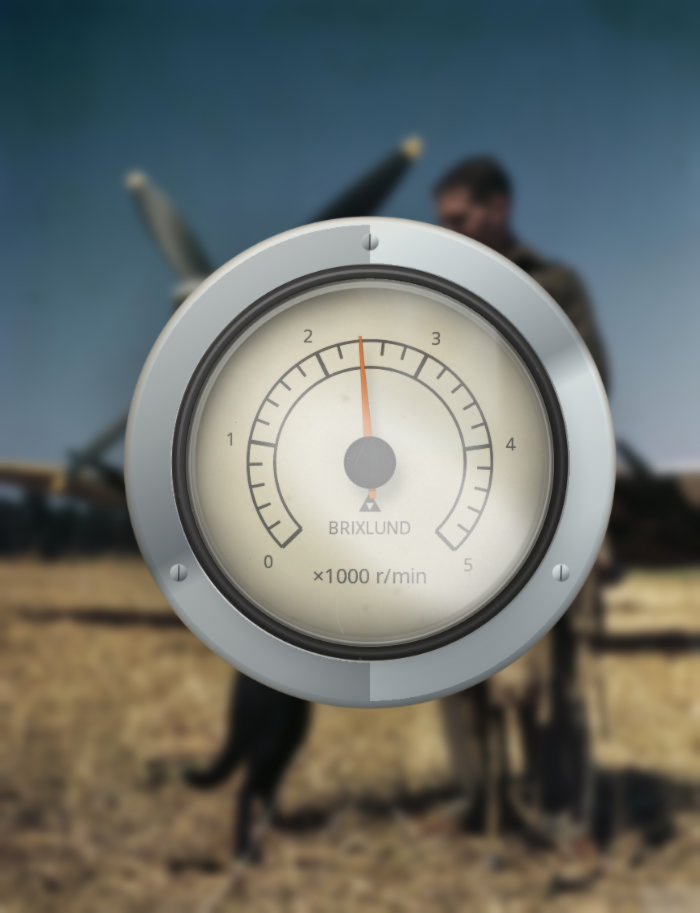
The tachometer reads 2400rpm
